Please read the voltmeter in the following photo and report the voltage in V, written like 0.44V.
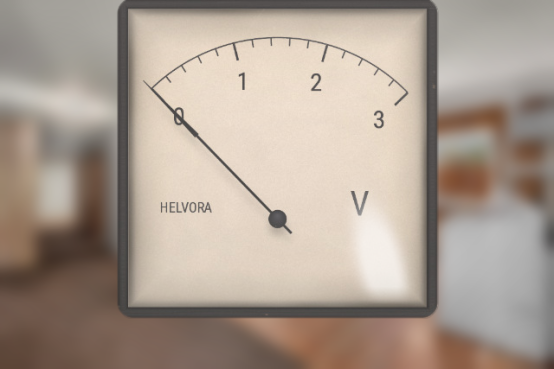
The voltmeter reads 0V
